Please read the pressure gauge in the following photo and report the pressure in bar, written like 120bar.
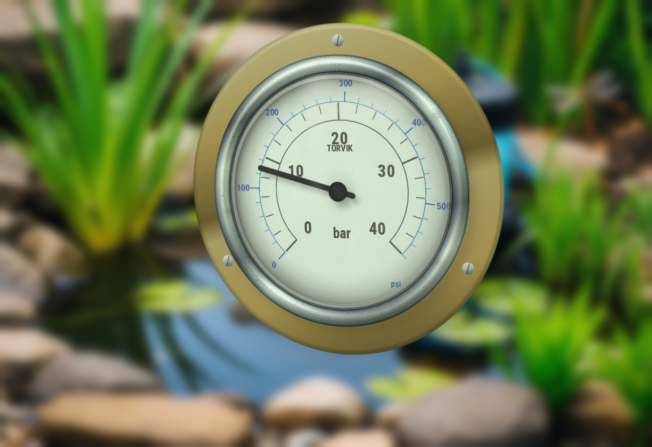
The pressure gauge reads 9bar
